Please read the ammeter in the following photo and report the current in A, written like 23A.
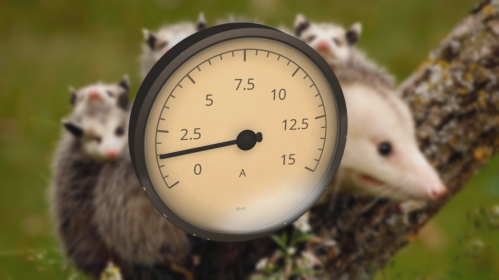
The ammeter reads 1.5A
